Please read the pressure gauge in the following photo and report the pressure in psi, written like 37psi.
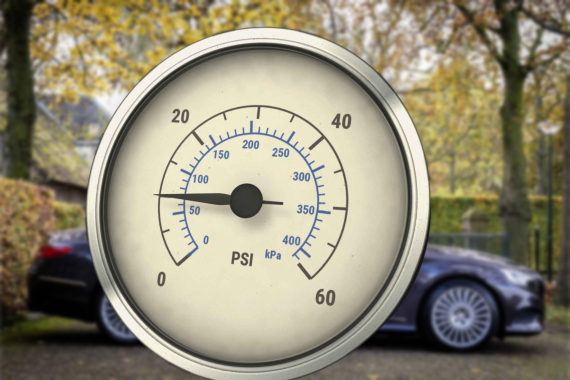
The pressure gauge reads 10psi
